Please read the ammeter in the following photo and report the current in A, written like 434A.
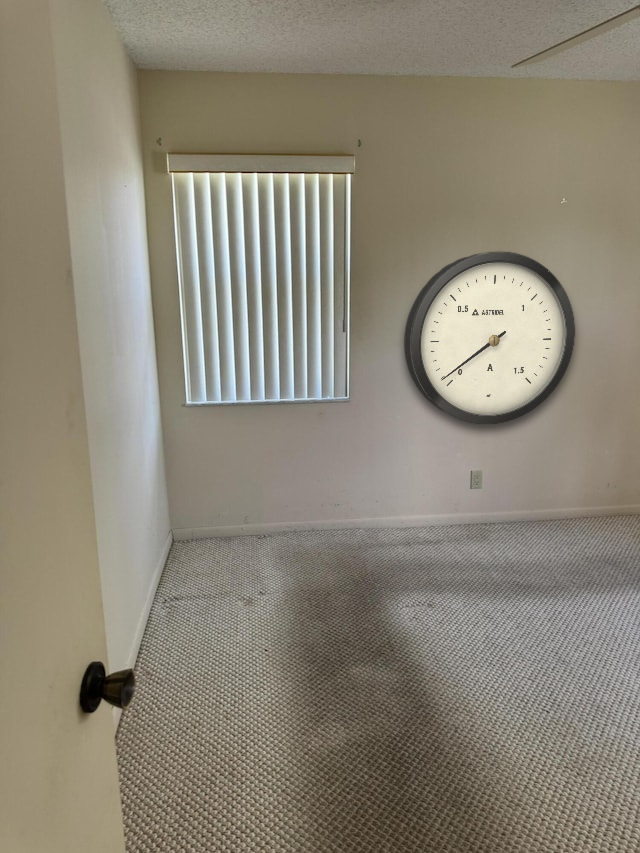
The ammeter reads 0.05A
